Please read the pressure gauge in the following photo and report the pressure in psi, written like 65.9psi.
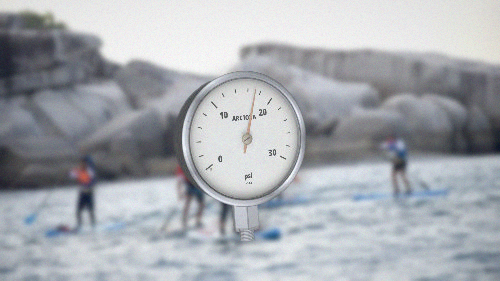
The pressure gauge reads 17psi
